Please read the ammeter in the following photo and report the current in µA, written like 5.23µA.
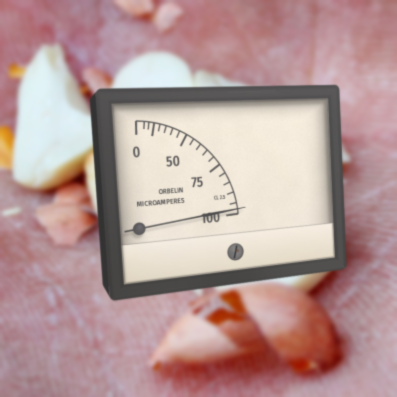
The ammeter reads 97.5µA
